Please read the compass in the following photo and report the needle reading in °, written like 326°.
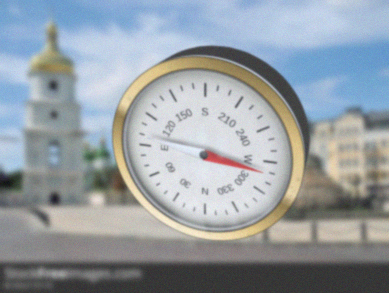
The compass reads 280°
